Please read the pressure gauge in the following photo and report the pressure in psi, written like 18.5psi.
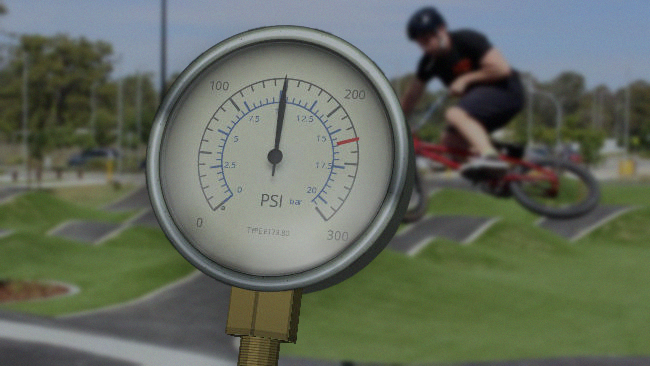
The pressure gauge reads 150psi
